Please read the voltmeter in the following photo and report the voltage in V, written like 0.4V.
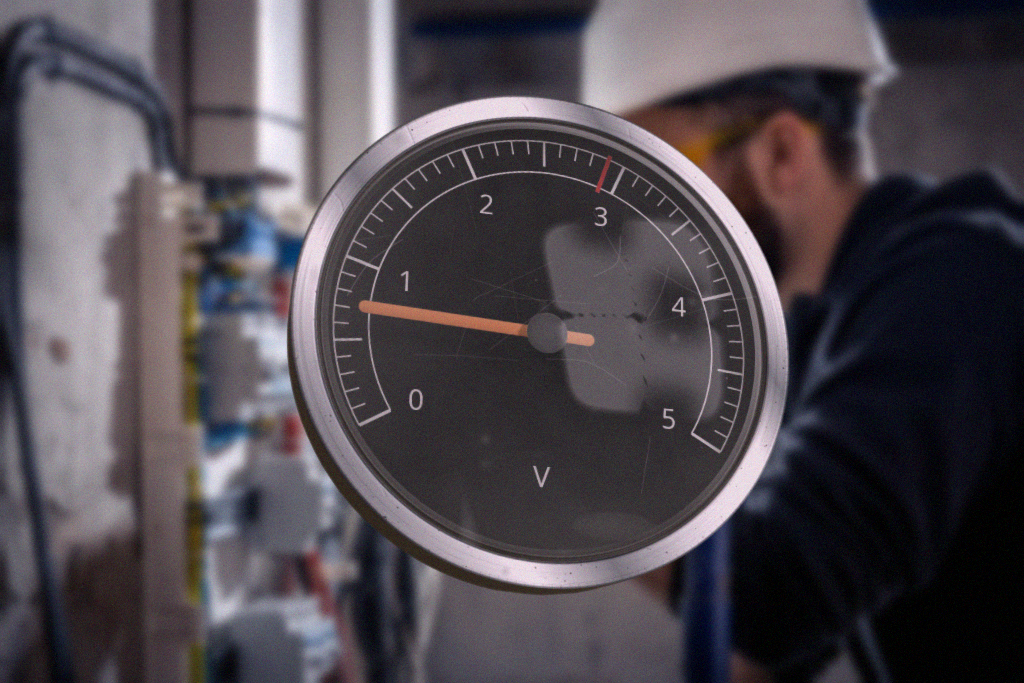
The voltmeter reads 0.7V
